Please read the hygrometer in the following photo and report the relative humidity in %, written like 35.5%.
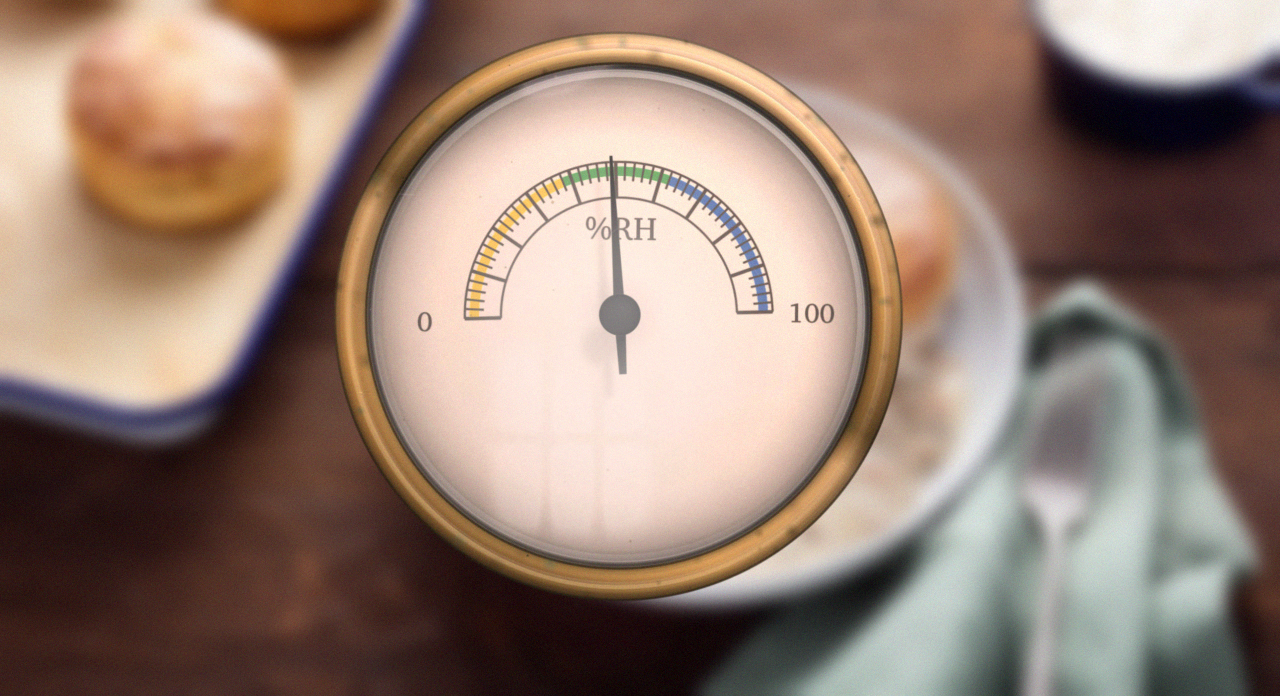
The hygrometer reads 49%
